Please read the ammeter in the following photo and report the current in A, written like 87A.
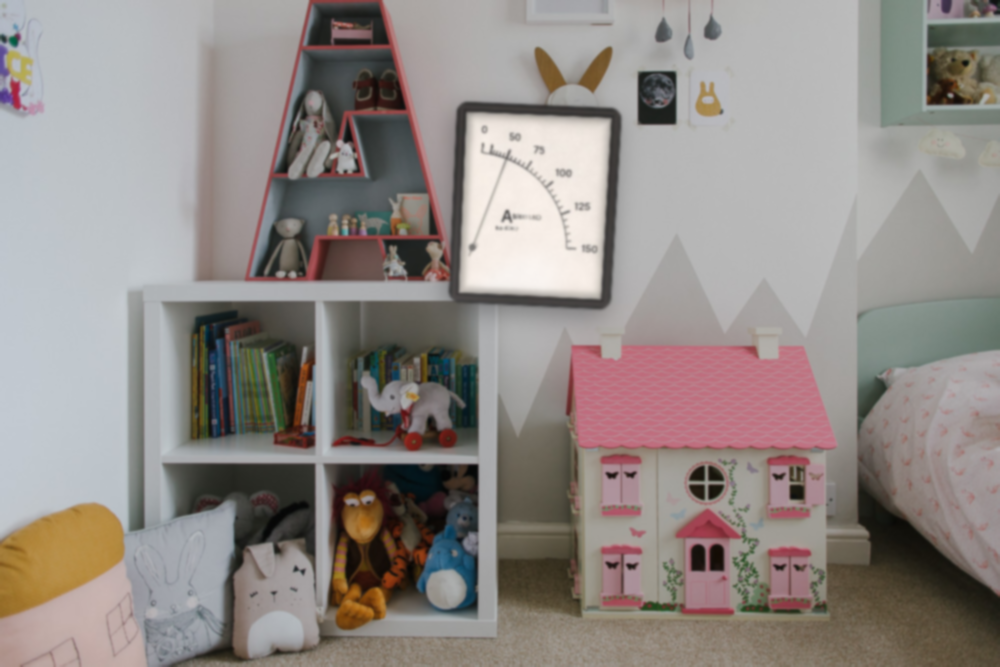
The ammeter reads 50A
